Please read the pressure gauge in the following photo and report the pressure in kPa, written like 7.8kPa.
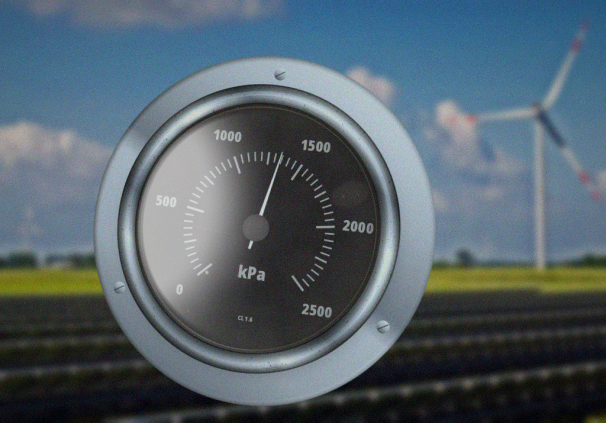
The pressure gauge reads 1350kPa
